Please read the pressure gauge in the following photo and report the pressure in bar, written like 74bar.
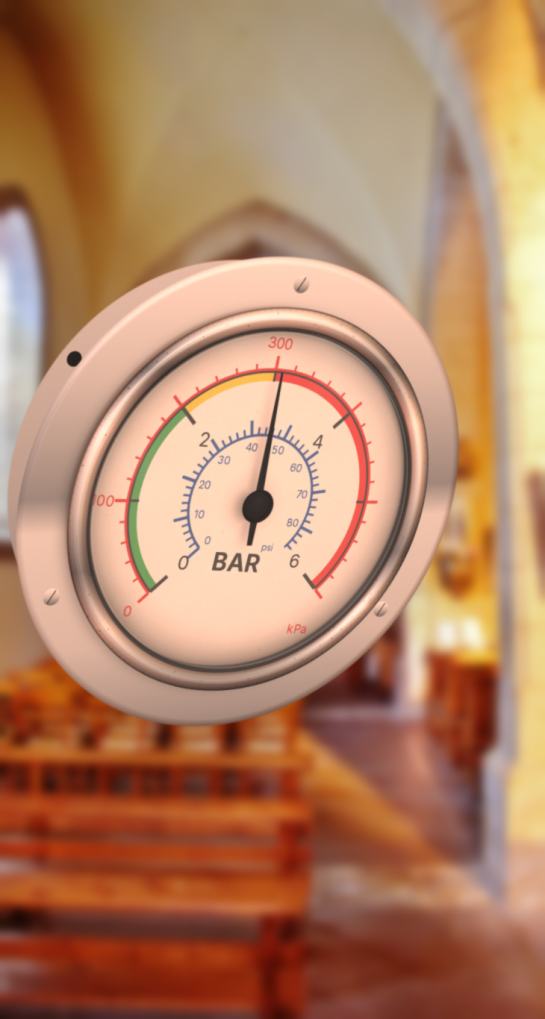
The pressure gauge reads 3bar
